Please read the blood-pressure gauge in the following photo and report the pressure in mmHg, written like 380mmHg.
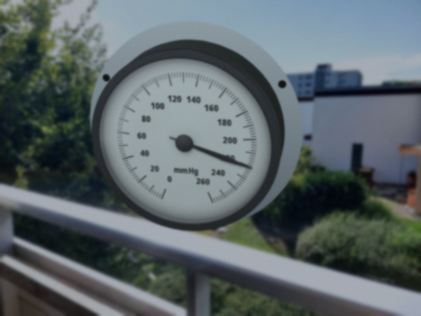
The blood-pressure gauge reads 220mmHg
